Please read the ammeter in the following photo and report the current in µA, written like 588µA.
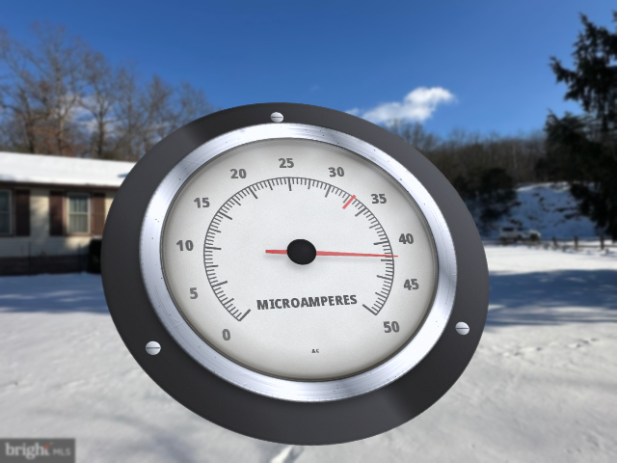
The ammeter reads 42.5µA
